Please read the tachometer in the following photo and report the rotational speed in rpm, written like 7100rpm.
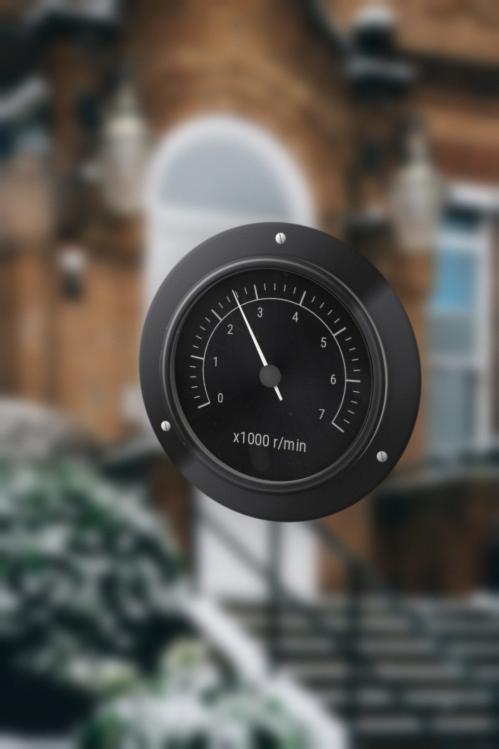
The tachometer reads 2600rpm
